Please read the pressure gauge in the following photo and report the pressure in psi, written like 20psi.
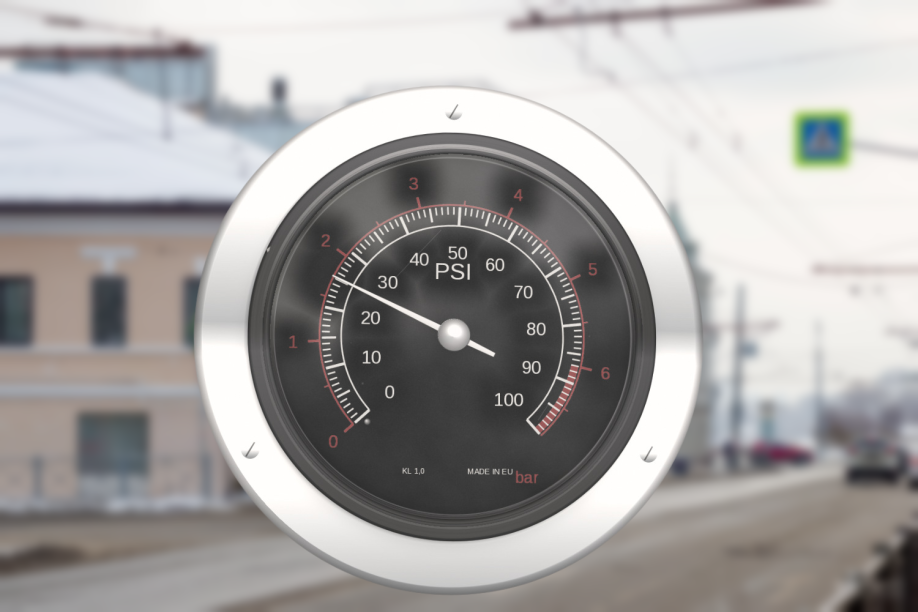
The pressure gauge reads 25psi
